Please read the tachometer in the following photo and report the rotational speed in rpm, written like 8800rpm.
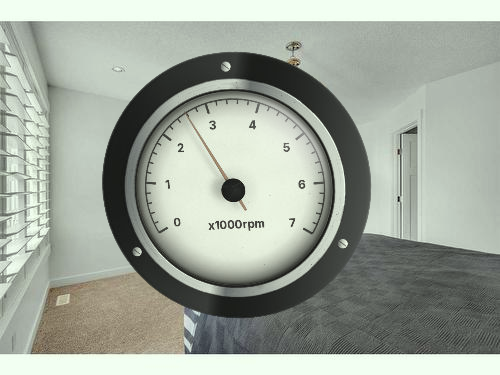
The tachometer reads 2600rpm
